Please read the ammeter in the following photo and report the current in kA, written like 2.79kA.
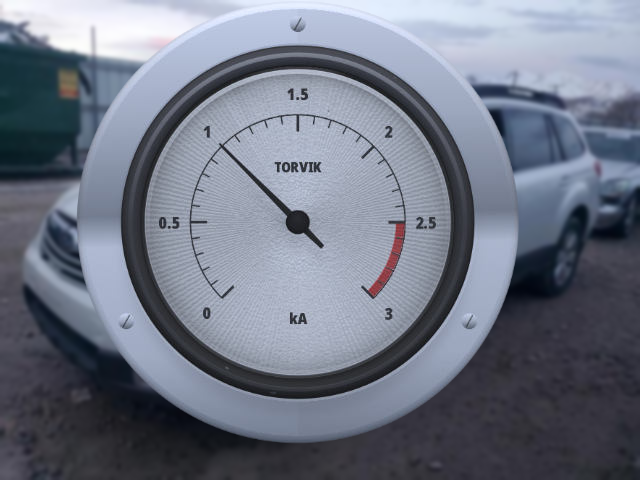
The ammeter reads 1kA
